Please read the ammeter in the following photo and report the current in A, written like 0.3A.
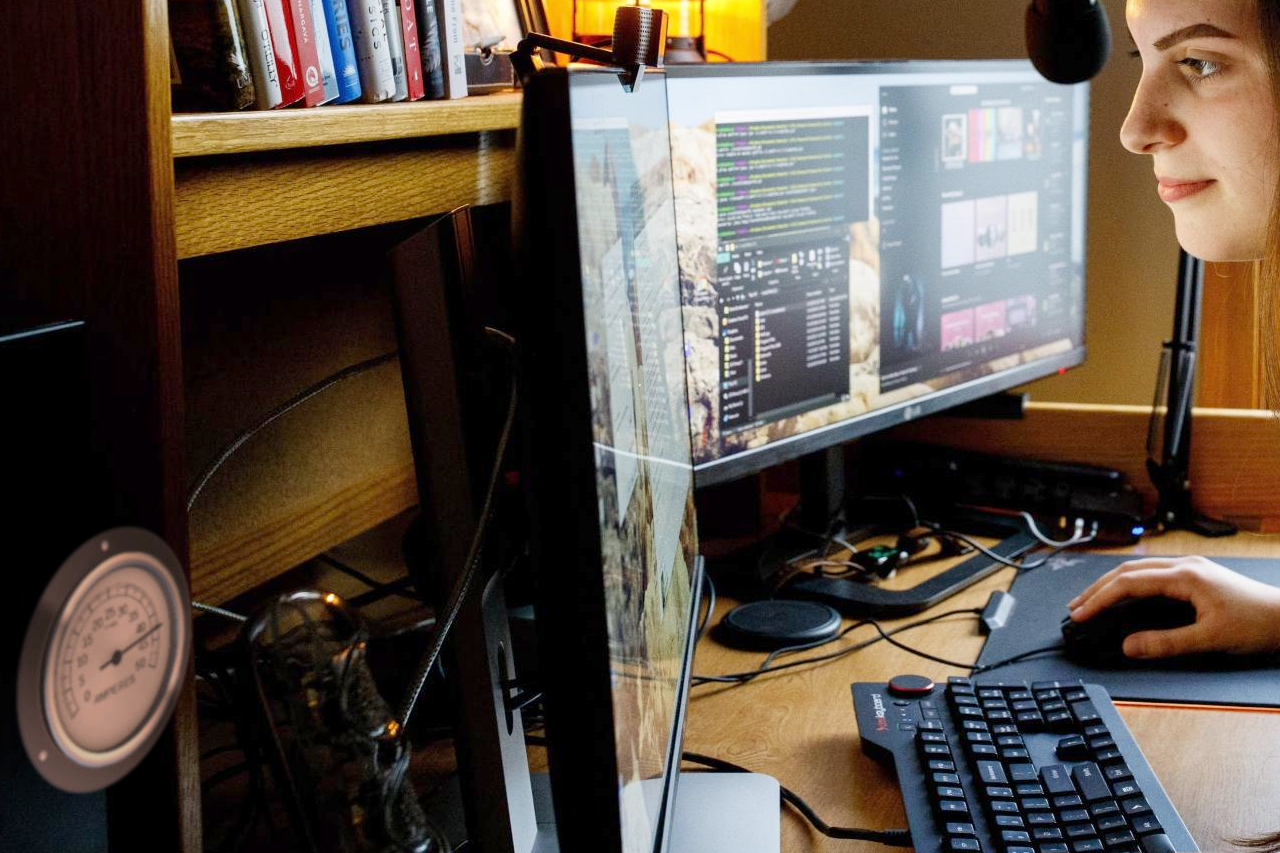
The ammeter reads 42.5A
